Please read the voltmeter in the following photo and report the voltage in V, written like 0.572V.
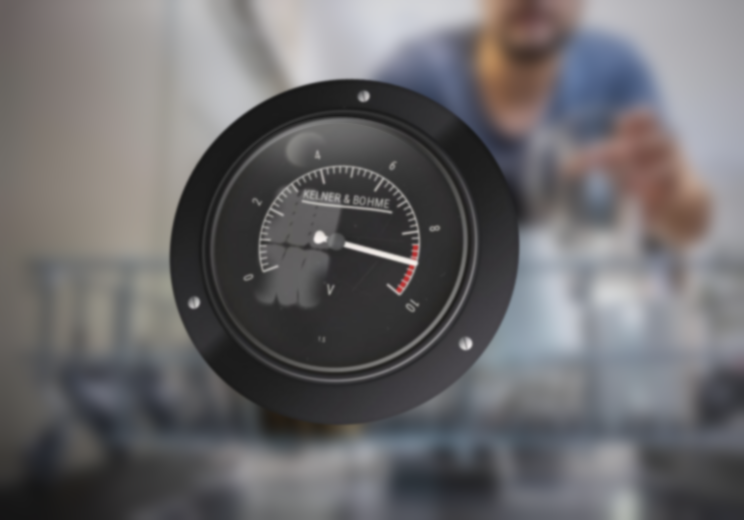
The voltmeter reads 9V
